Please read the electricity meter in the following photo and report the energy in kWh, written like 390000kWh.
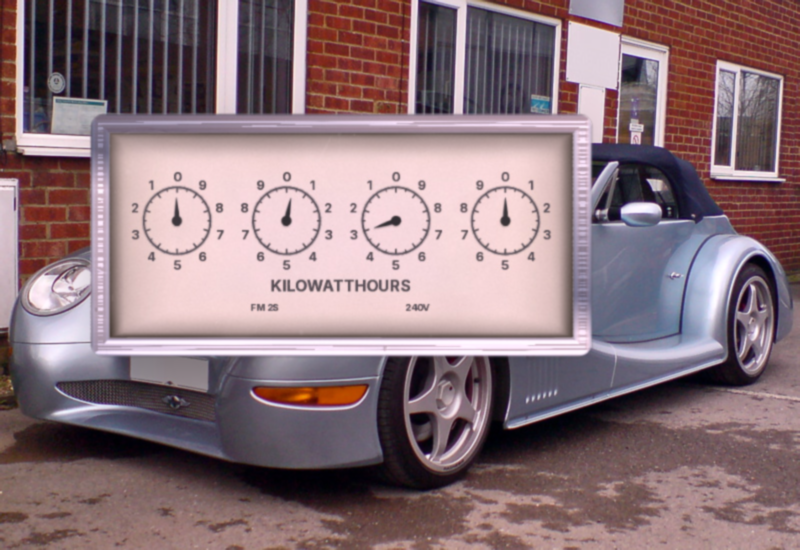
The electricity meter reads 30kWh
